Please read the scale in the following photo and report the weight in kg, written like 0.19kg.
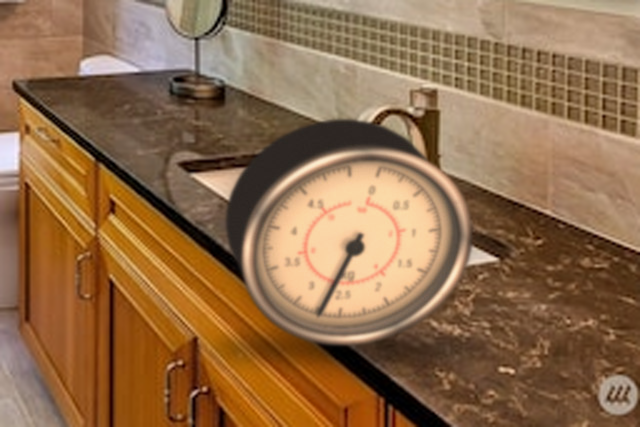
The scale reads 2.75kg
